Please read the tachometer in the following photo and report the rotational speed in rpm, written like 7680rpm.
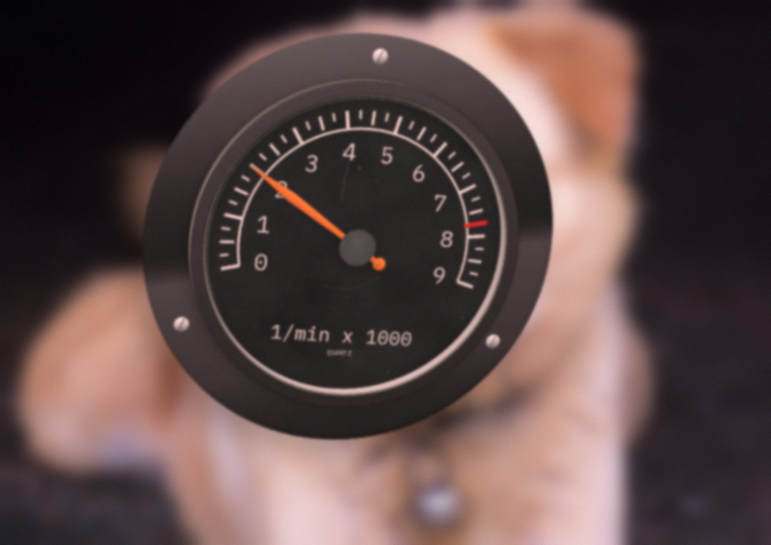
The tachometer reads 2000rpm
